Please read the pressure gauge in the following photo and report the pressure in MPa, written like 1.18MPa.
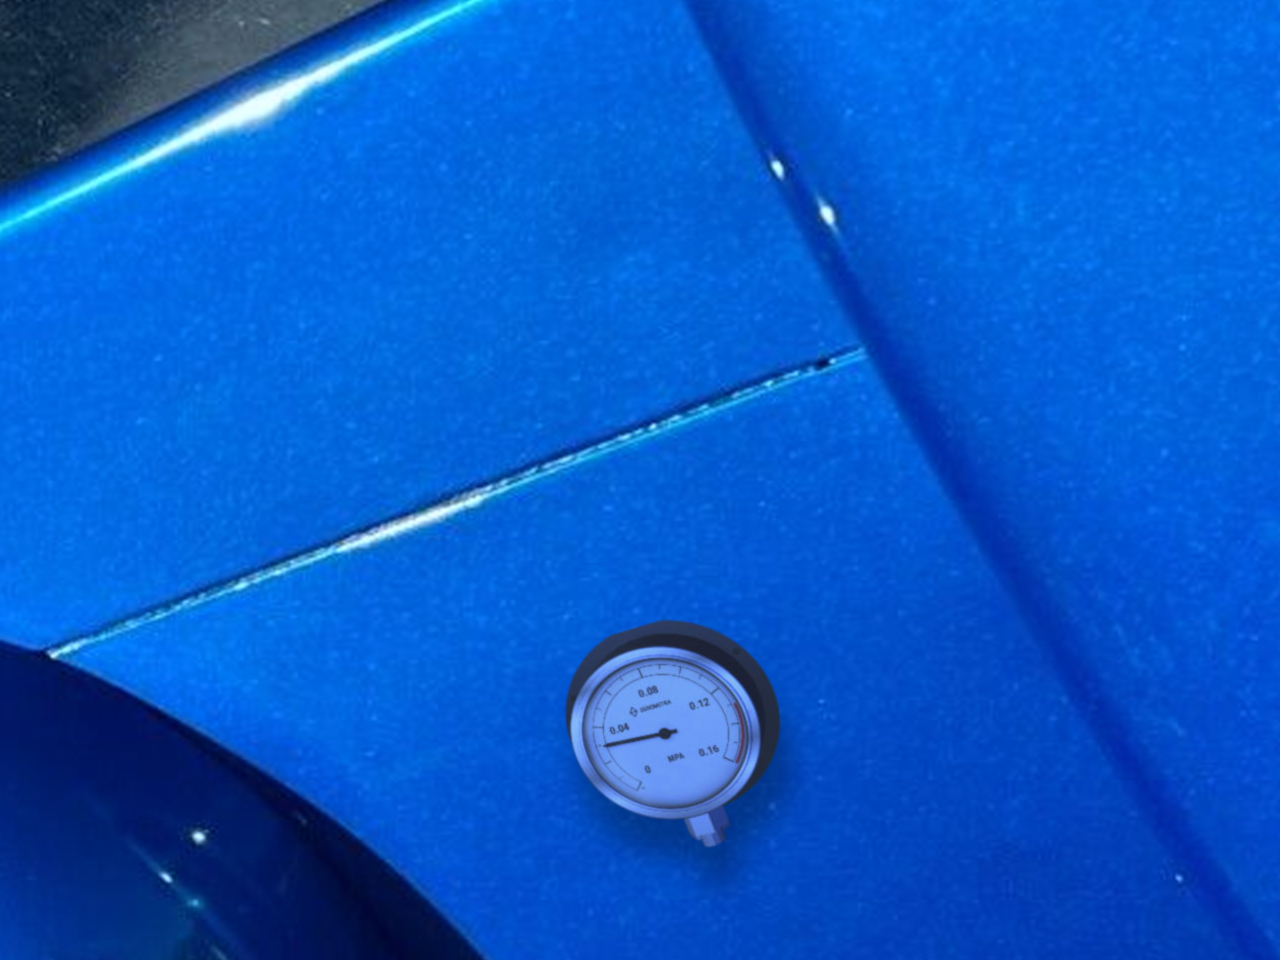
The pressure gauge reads 0.03MPa
